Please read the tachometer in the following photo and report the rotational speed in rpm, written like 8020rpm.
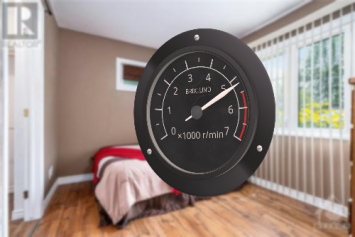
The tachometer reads 5250rpm
